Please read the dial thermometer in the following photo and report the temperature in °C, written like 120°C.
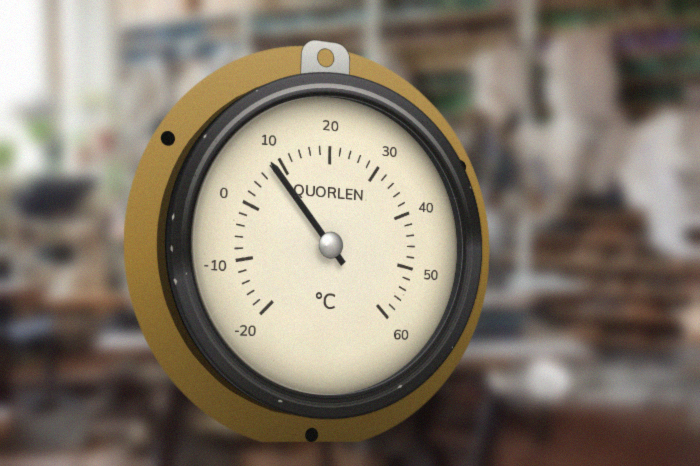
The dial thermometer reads 8°C
